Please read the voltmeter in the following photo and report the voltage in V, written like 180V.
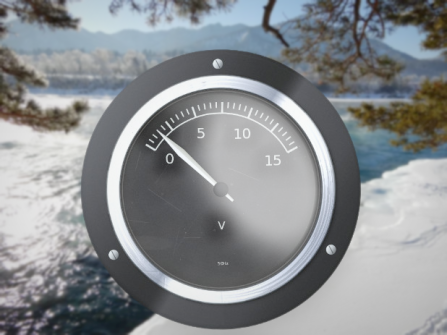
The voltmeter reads 1.5V
